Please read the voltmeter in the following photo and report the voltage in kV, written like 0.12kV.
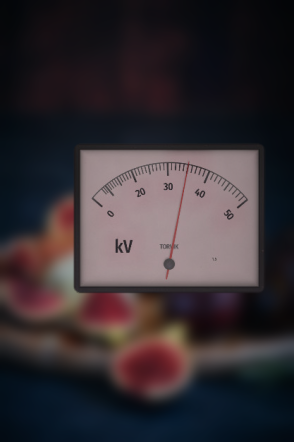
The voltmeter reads 35kV
